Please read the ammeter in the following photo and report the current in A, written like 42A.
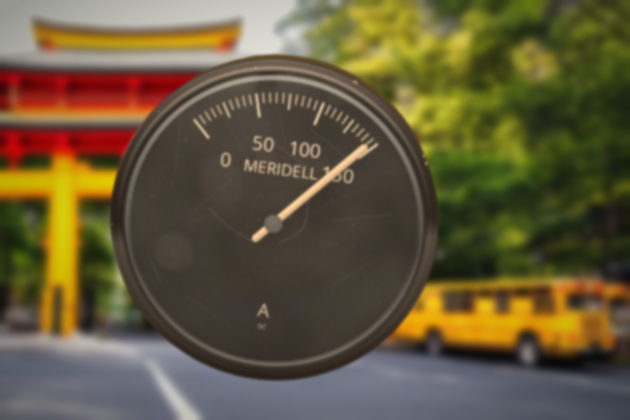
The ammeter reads 145A
